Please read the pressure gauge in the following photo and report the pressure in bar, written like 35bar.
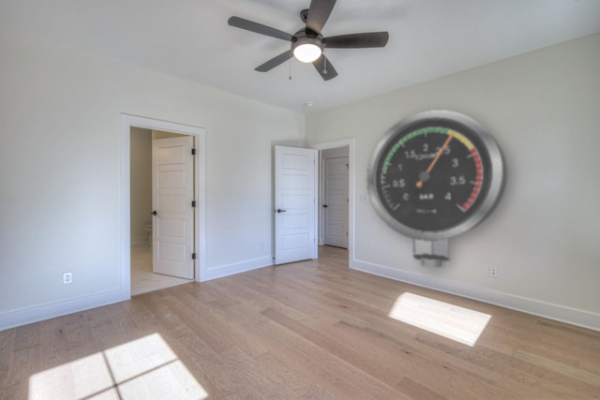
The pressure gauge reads 2.5bar
